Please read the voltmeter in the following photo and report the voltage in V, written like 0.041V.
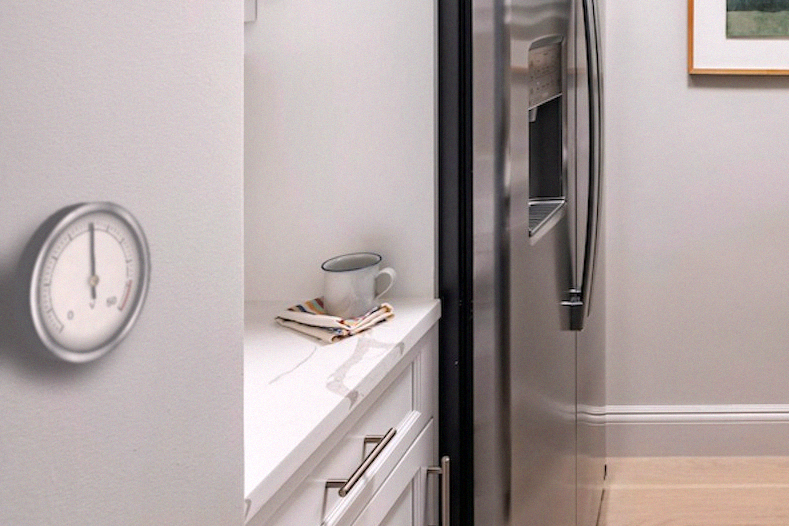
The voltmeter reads 25V
